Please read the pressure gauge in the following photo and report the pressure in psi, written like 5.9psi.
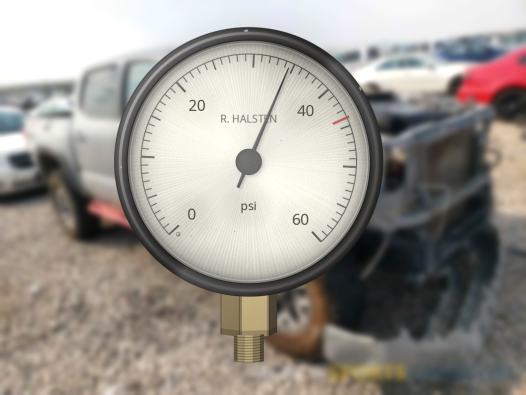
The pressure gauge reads 34.5psi
